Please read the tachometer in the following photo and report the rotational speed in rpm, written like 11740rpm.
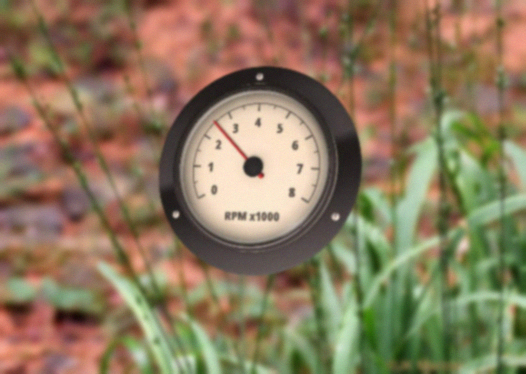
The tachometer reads 2500rpm
